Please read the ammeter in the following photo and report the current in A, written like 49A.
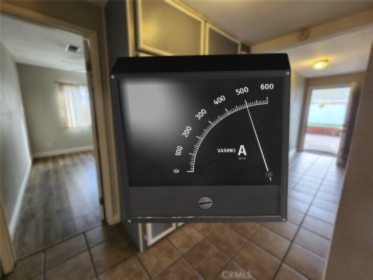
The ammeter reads 500A
